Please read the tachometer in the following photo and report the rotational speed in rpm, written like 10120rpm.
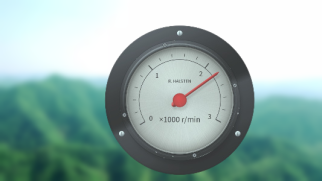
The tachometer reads 2200rpm
